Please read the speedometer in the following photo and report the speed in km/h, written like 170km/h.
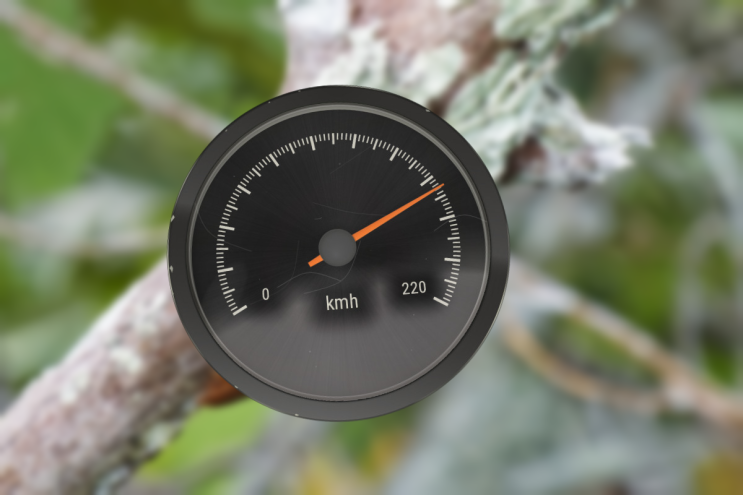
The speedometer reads 166km/h
